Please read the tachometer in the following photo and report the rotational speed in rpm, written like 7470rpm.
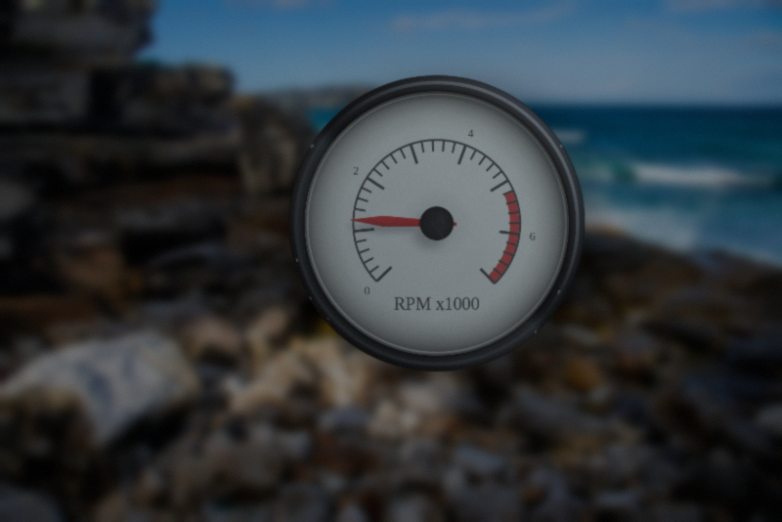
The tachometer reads 1200rpm
